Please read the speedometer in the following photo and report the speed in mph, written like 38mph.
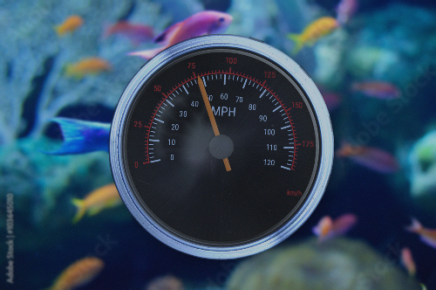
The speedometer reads 48mph
